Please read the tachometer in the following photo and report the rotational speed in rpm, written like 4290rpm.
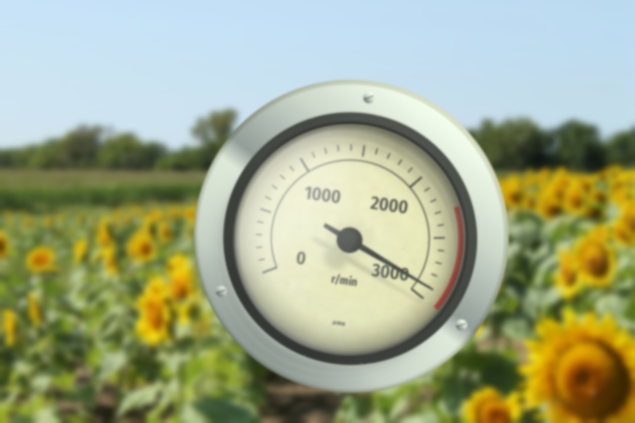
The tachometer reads 2900rpm
